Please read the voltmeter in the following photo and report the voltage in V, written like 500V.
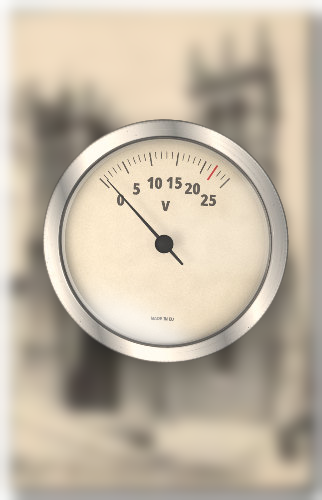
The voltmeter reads 1V
